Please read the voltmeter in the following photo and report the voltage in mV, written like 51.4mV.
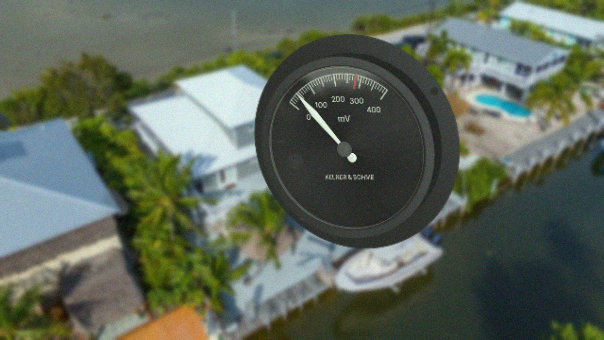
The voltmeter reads 50mV
